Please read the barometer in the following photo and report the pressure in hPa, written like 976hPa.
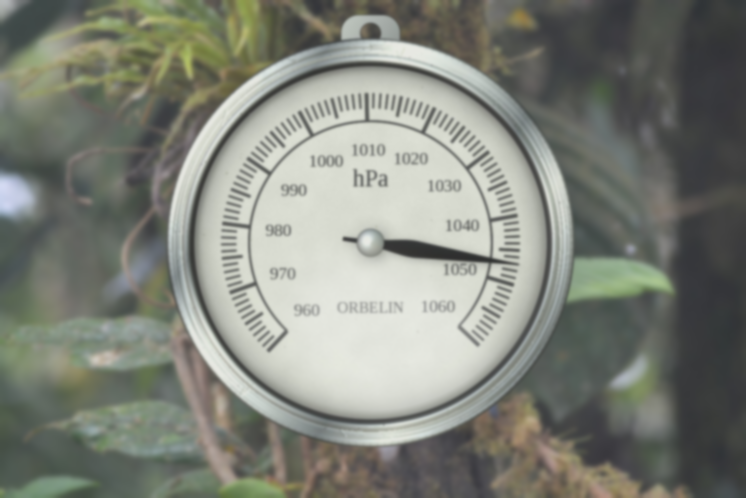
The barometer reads 1047hPa
